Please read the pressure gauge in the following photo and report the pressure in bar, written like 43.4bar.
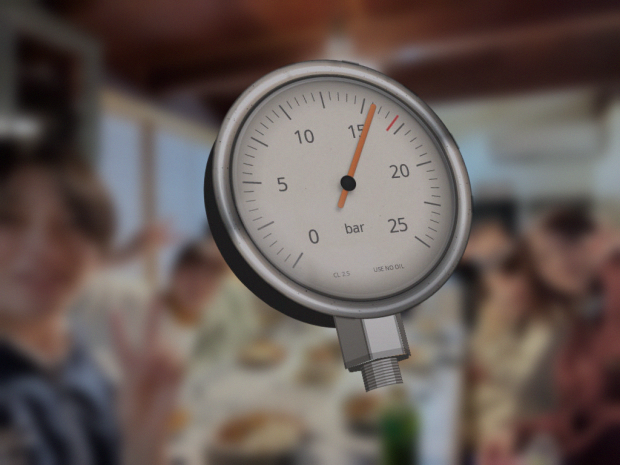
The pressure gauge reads 15.5bar
